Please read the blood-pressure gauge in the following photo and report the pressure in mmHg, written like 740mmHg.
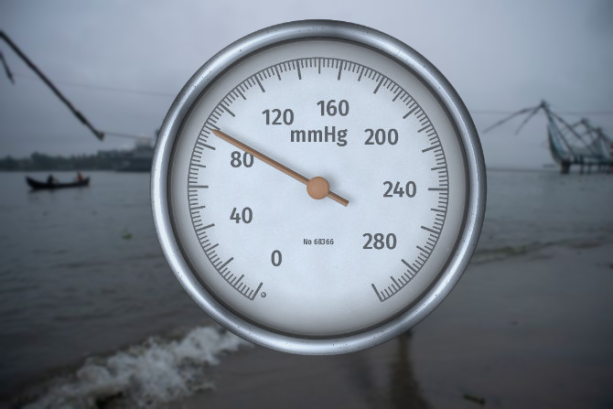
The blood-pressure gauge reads 88mmHg
